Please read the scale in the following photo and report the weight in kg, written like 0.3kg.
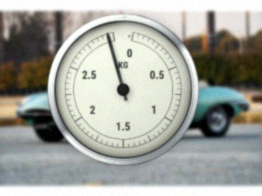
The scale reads 2.95kg
